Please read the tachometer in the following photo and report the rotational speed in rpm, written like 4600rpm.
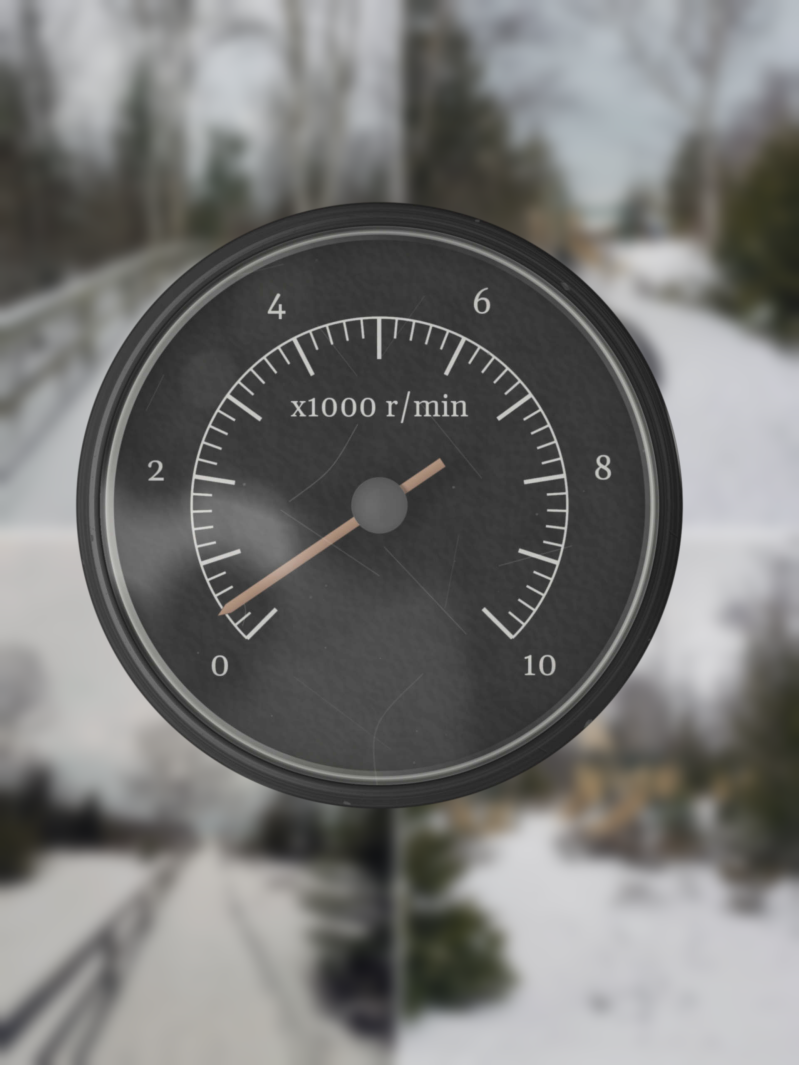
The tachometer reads 400rpm
